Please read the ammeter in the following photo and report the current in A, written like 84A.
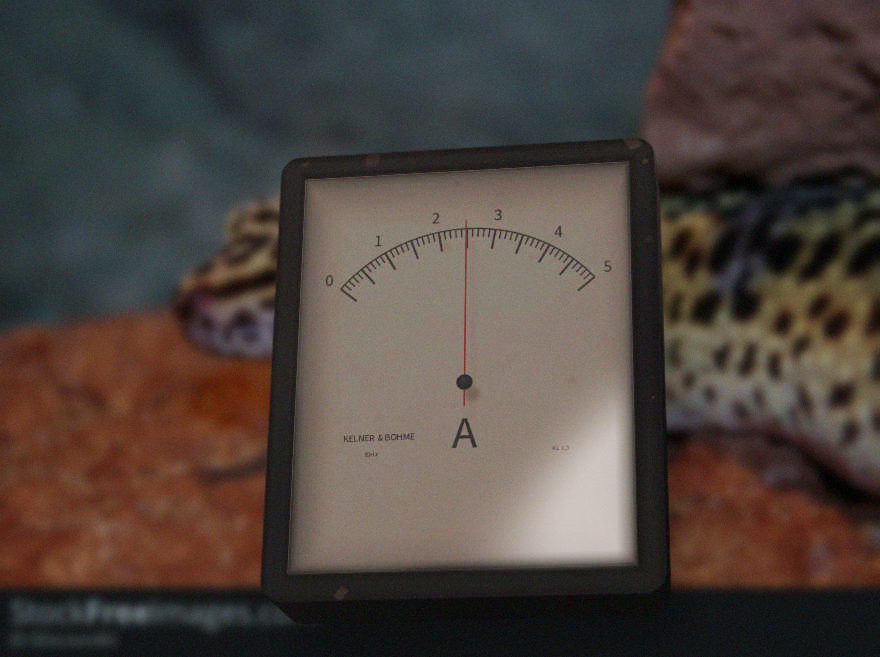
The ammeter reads 2.5A
